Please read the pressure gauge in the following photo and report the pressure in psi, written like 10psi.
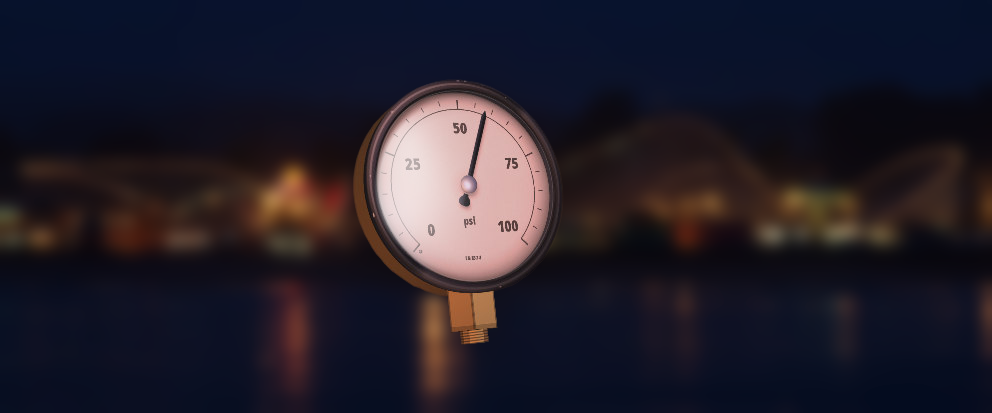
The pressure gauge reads 57.5psi
